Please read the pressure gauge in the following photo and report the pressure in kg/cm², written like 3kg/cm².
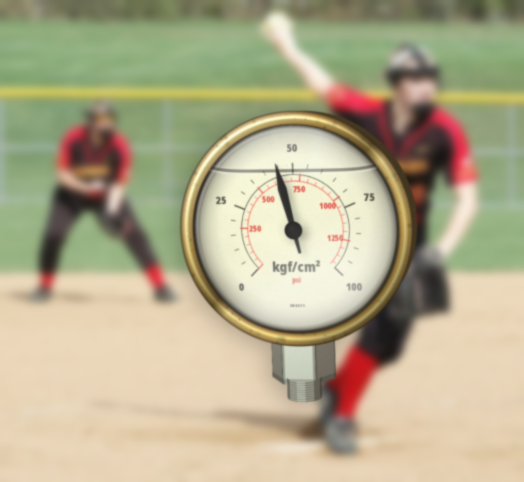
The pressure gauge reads 45kg/cm²
